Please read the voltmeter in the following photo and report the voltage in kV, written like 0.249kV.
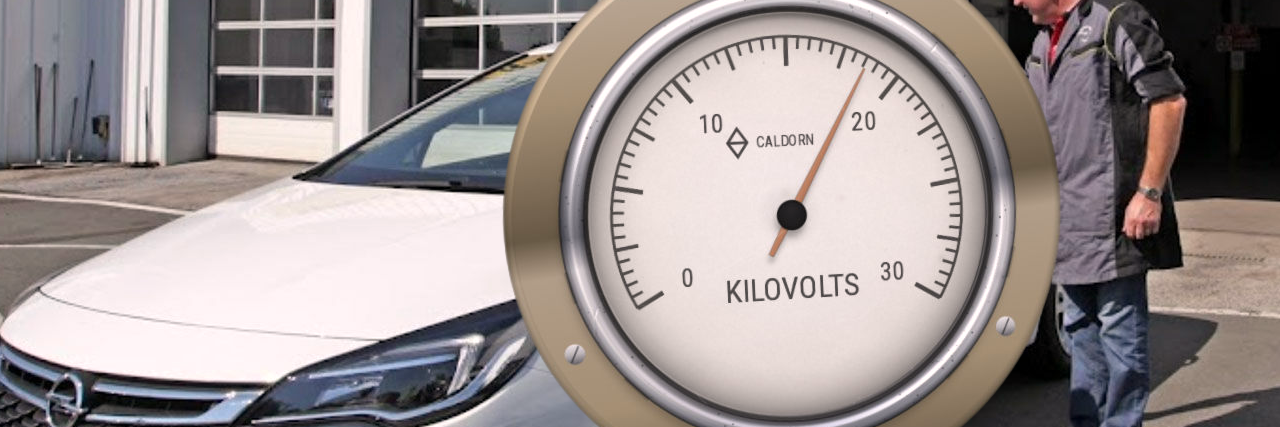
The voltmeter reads 18.5kV
